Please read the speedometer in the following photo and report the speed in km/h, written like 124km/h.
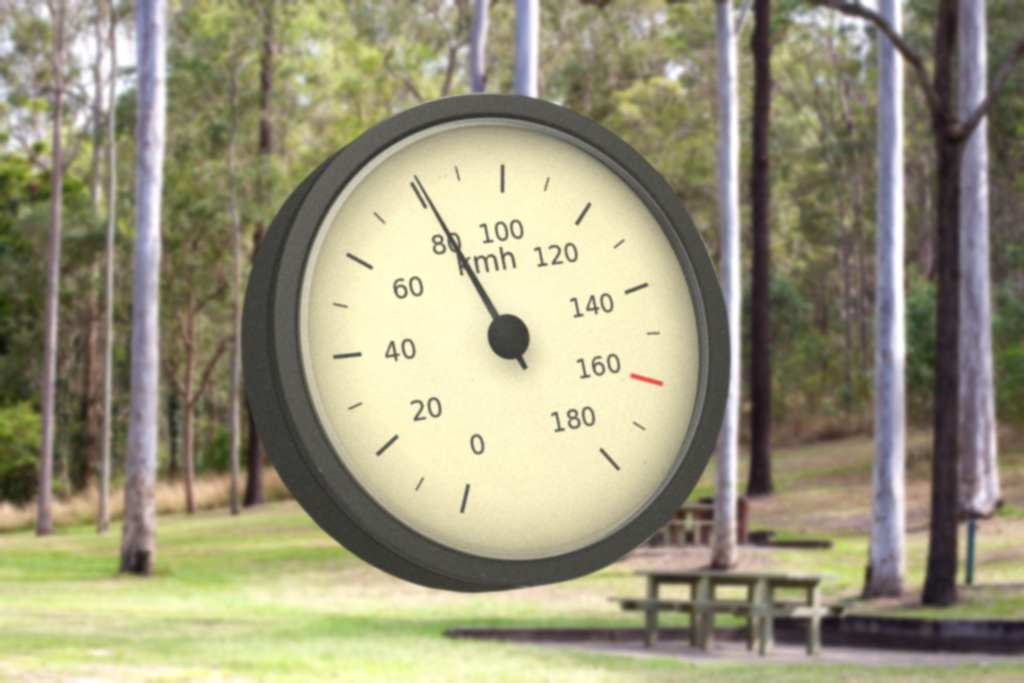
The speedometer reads 80km/h
